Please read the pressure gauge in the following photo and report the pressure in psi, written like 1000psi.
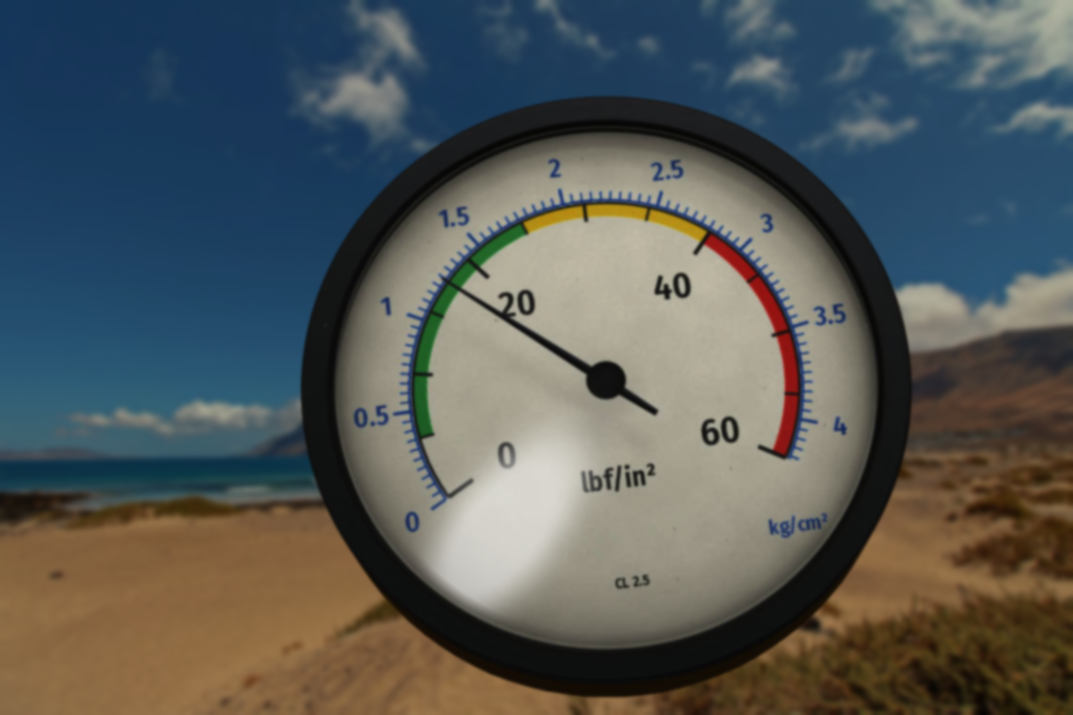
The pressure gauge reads 17.5psi
